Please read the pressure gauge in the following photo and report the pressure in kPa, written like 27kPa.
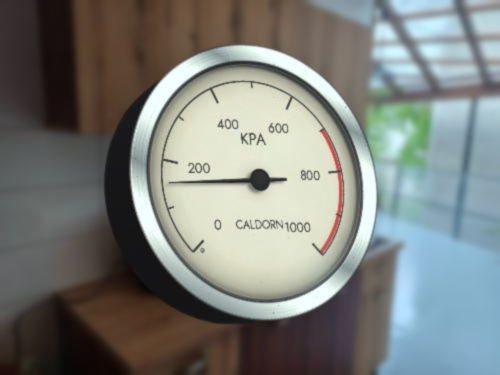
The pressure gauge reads 150kPa
